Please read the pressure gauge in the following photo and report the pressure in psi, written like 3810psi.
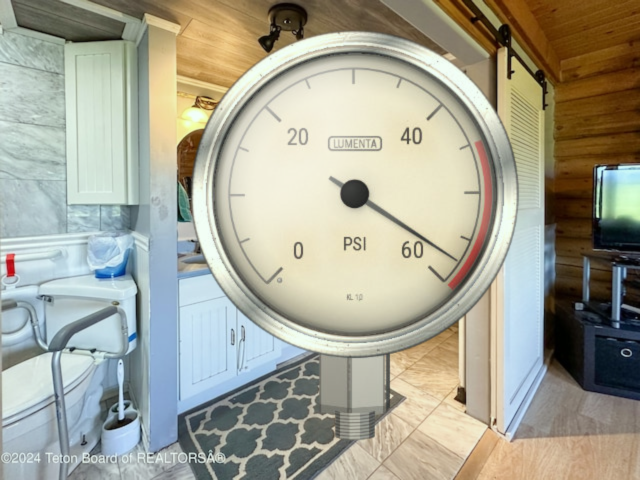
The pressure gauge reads 57.5psi
